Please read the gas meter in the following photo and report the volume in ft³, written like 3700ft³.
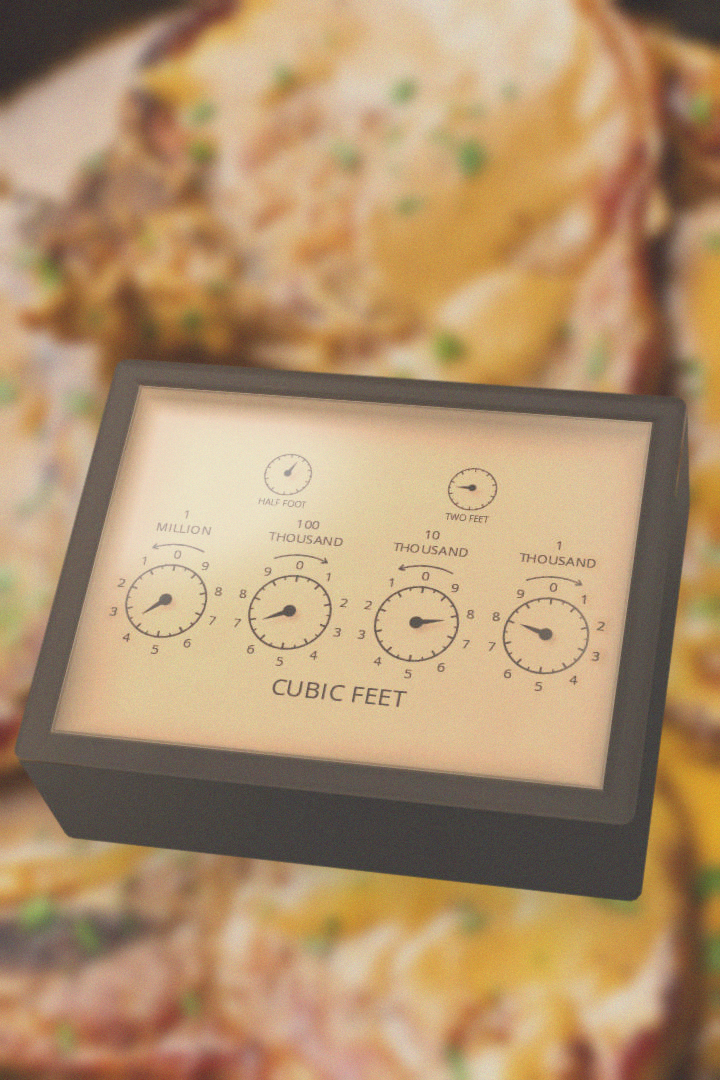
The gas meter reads 367800ft³
